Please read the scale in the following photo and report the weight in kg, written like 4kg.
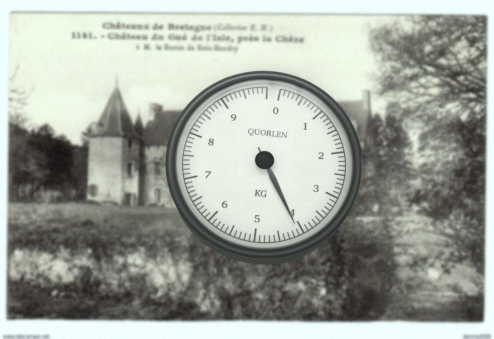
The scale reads 4.1kg
